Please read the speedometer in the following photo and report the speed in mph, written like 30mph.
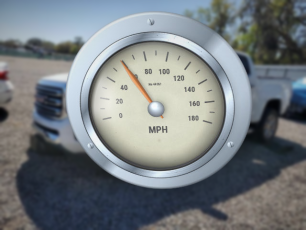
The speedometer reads 60mph
